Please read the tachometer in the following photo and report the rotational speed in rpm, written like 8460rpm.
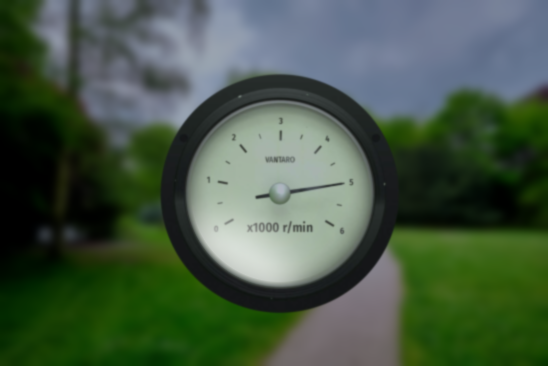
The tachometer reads 5000rpm
